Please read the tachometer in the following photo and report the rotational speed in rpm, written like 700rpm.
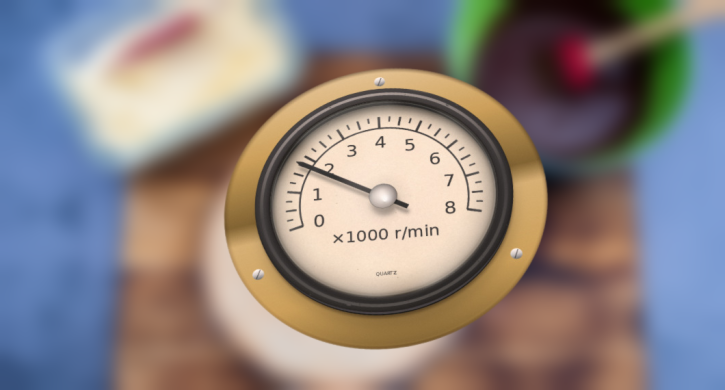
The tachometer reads 1750rpm
